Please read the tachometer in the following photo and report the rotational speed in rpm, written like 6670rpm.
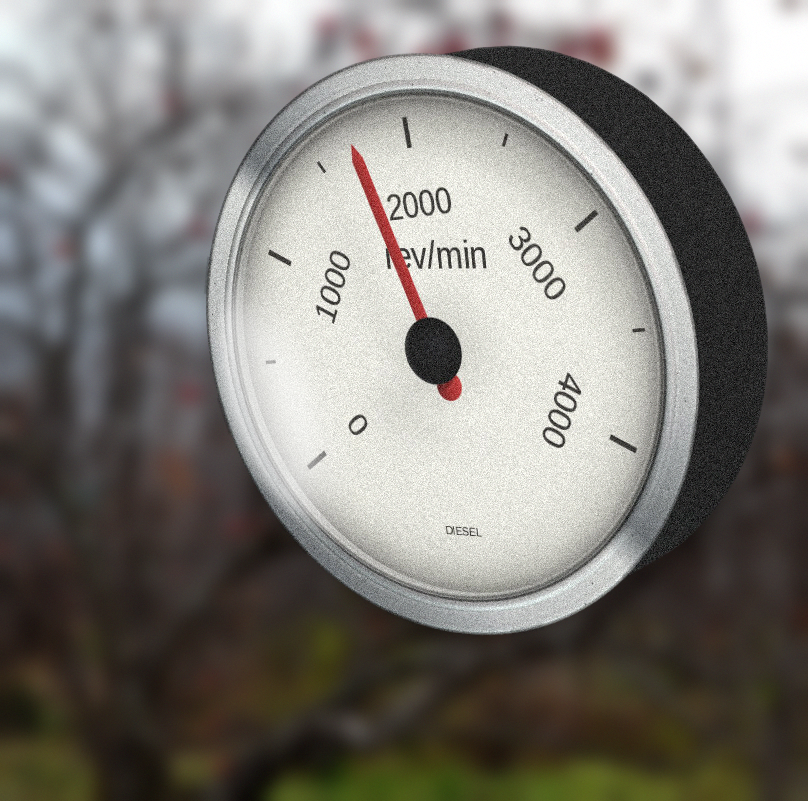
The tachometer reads 1750rpm
